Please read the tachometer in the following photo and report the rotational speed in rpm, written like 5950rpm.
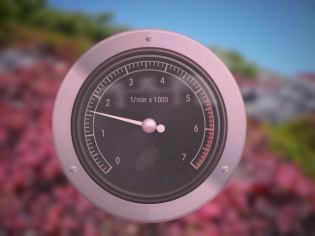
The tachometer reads 1600rpm
